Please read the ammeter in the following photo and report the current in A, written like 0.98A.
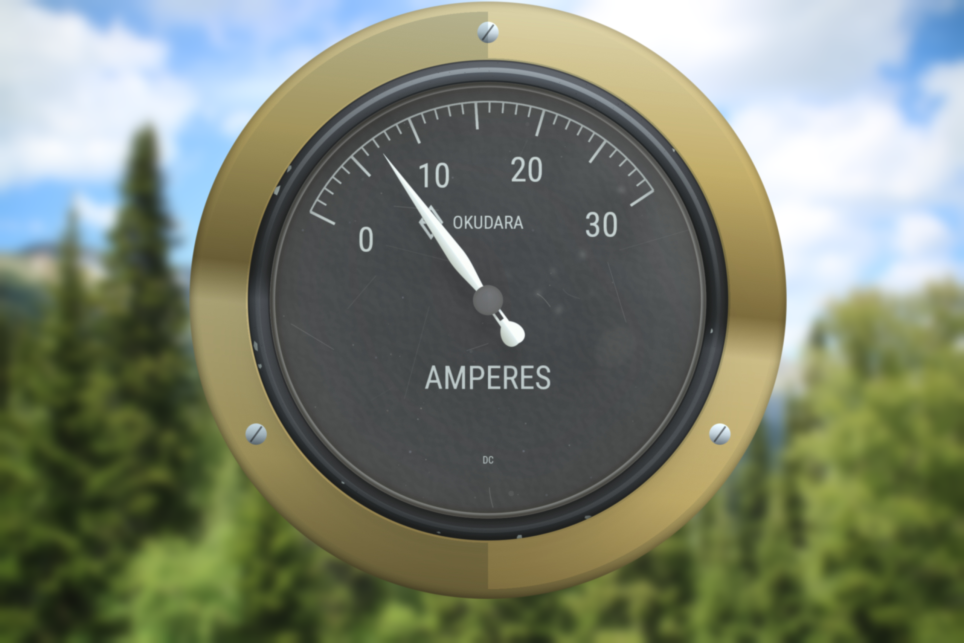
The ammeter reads 7A
